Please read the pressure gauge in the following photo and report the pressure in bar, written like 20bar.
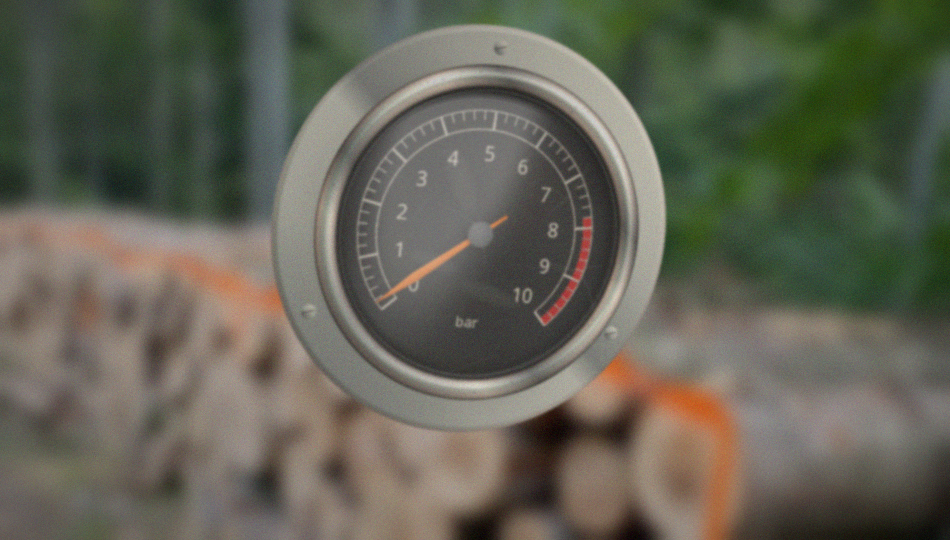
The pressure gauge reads 0.2bar
